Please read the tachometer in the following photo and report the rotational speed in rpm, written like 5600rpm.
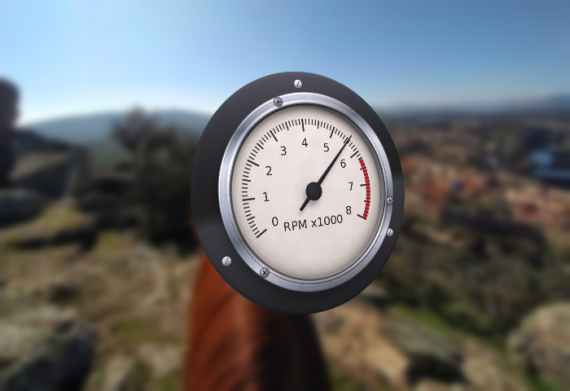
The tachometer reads 5500rpm
